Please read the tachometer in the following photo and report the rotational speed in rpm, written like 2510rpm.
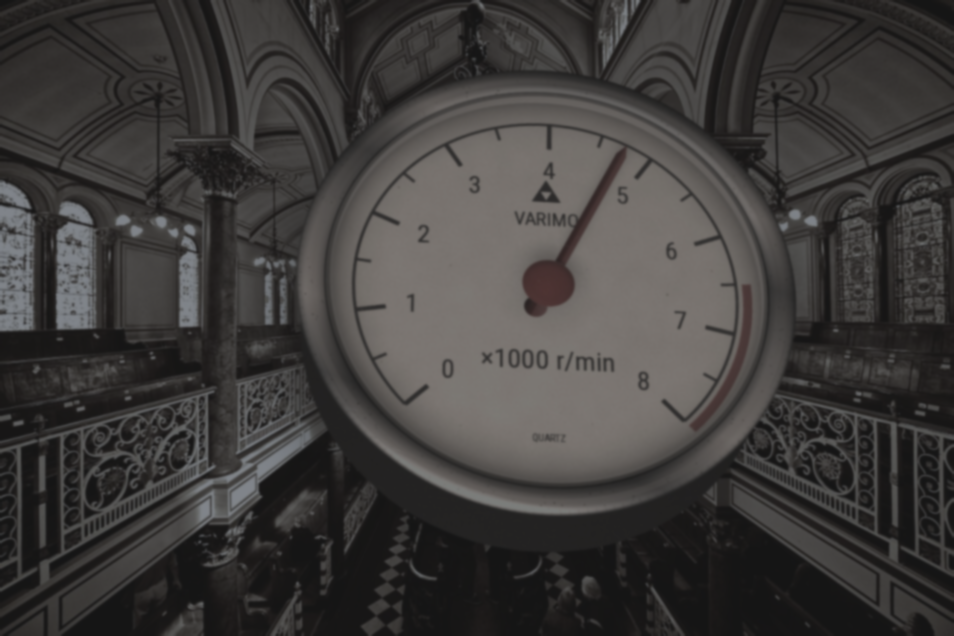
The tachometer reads 4750rpm
